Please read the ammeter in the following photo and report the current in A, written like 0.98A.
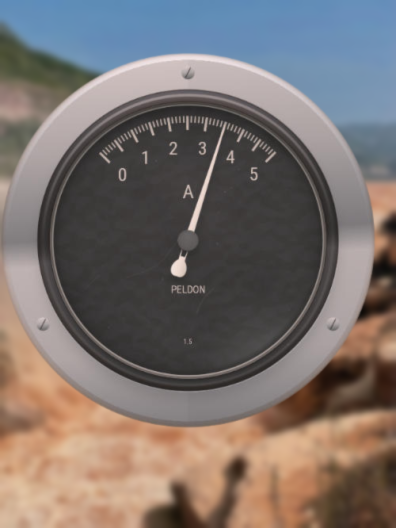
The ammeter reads 3.5A
